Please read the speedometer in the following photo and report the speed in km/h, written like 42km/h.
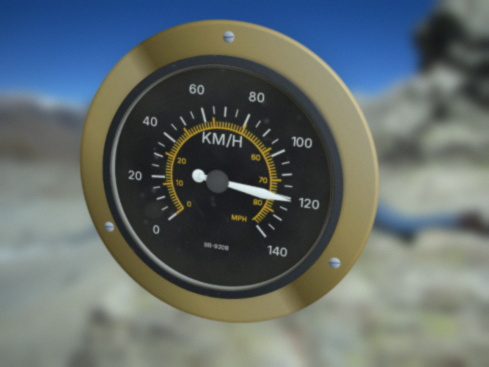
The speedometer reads 120km/h
